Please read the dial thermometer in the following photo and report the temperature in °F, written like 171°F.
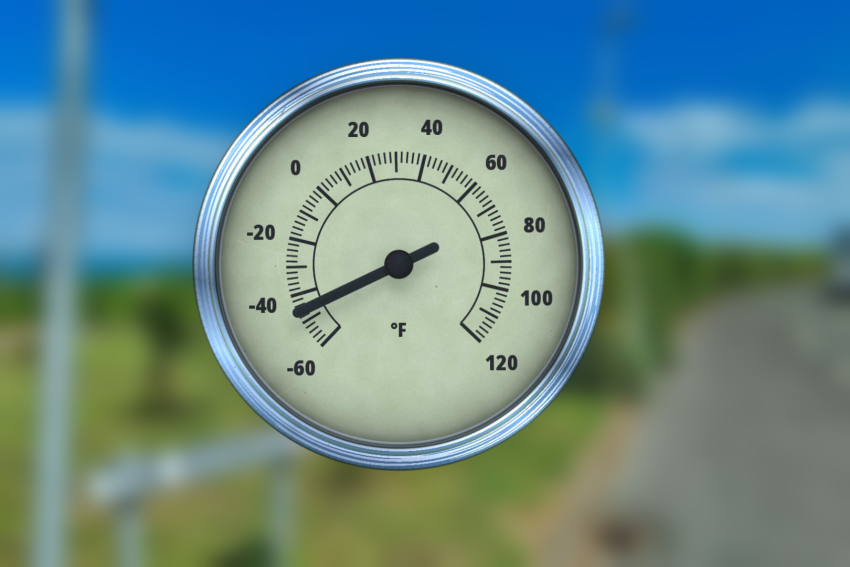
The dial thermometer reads -46°F
